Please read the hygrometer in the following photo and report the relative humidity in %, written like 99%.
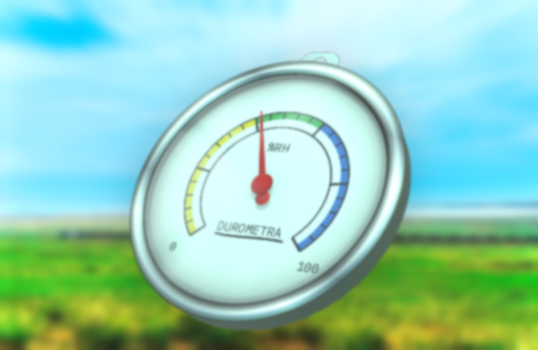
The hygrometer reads 42%
